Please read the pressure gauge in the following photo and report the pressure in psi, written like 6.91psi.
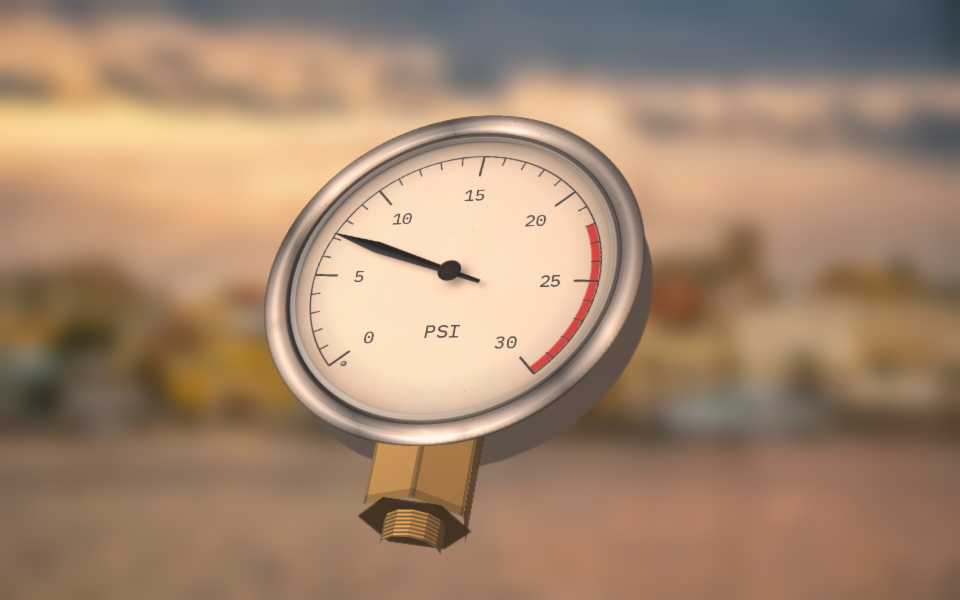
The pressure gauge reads 7psi
